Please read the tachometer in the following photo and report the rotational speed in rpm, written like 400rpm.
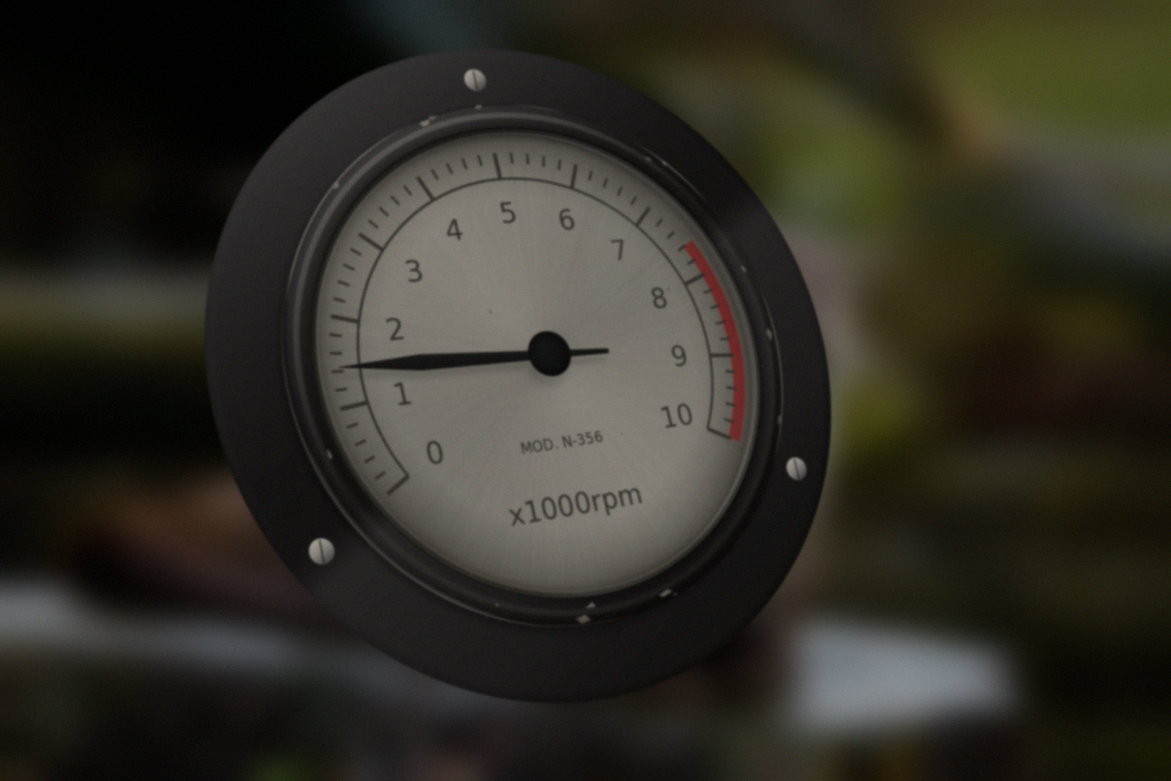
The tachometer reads 1400rpm
